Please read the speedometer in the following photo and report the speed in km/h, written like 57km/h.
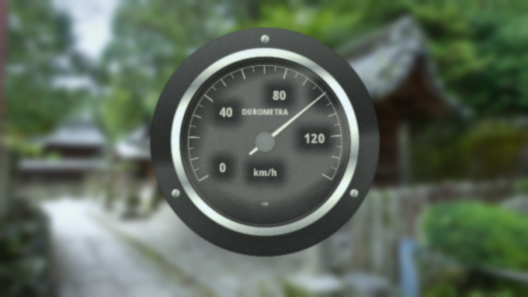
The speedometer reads 100km/h
